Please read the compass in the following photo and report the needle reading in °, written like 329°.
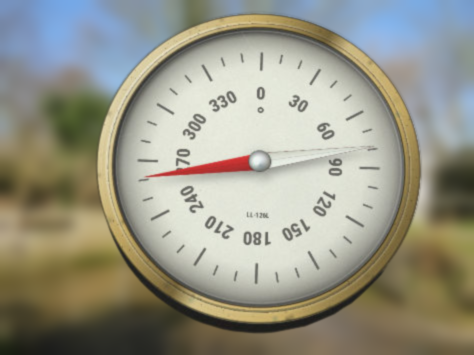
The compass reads 260°
